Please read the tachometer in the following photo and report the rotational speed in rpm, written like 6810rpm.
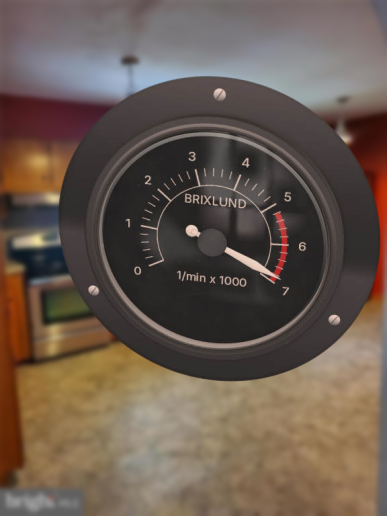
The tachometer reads 6800rpm
